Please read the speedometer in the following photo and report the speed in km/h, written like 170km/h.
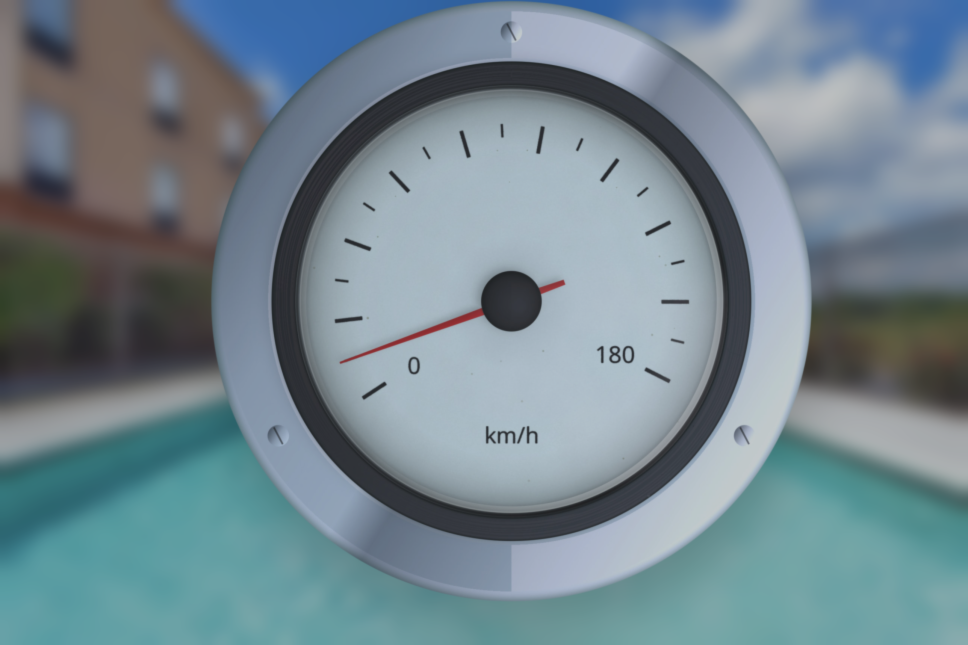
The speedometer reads 10km/h
